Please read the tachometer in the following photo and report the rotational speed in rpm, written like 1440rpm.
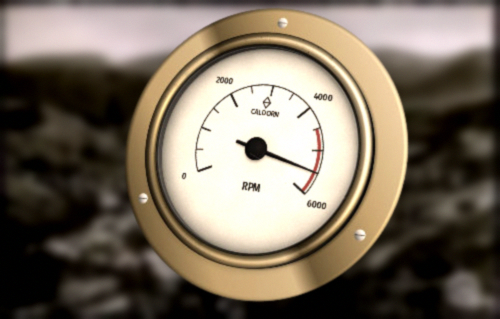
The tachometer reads 5500rpm
